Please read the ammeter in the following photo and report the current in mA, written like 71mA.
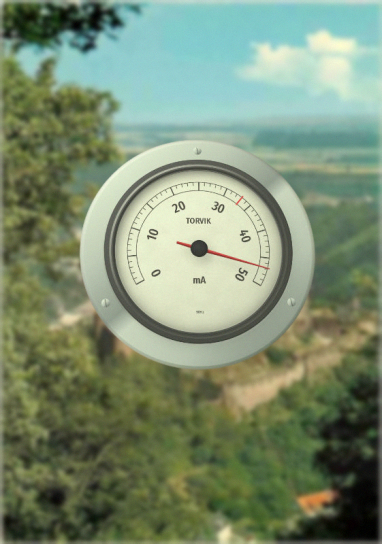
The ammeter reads 47mA
